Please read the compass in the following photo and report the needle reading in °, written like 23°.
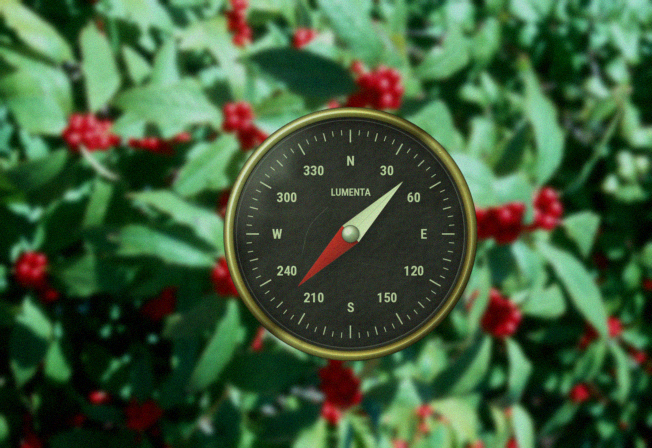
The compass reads 225°
